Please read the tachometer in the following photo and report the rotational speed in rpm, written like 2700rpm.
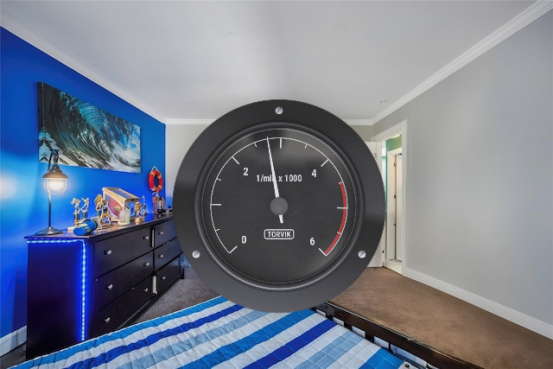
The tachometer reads 2750rpm
